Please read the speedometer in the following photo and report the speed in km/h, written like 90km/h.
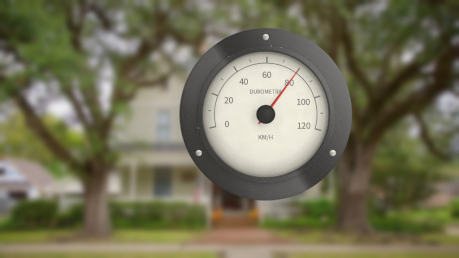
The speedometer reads 80km/h
